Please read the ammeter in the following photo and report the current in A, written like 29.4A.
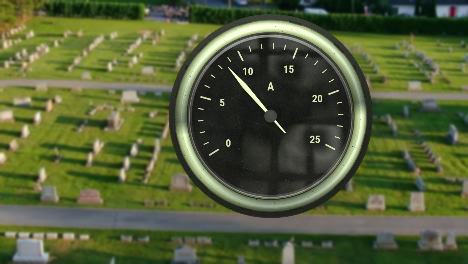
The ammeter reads 8.5A
